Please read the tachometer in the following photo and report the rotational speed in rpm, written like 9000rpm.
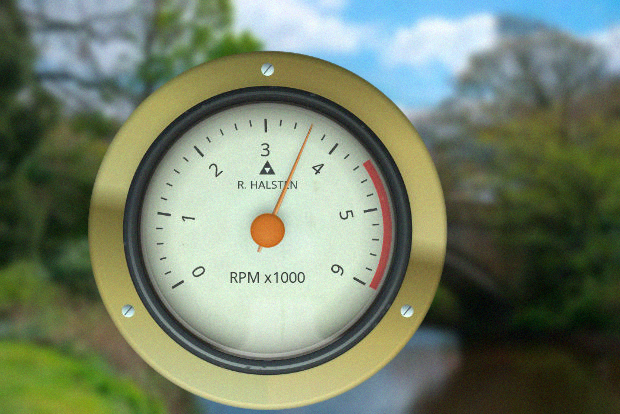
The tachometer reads 3600rpm
